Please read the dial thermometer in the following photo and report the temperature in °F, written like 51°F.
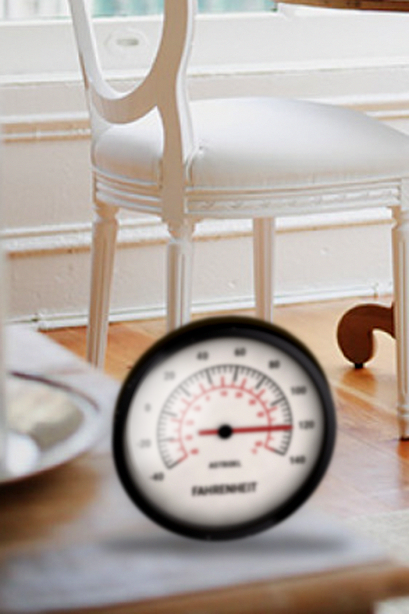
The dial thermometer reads 120°F
